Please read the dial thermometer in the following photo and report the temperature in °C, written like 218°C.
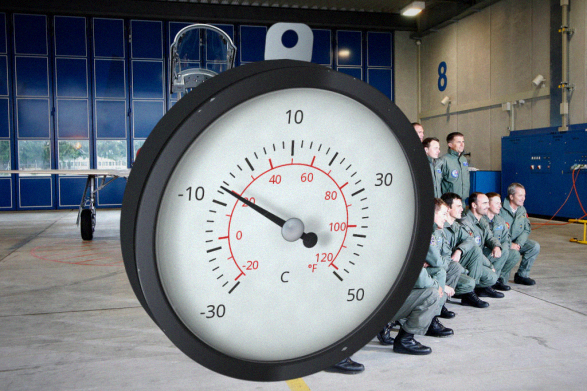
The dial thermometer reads -7°C
